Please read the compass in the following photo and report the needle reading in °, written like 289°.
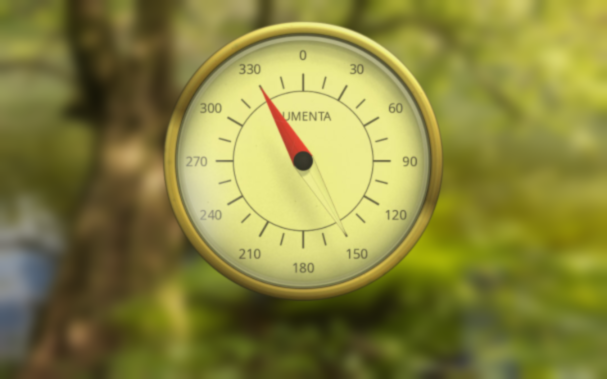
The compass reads 330°
